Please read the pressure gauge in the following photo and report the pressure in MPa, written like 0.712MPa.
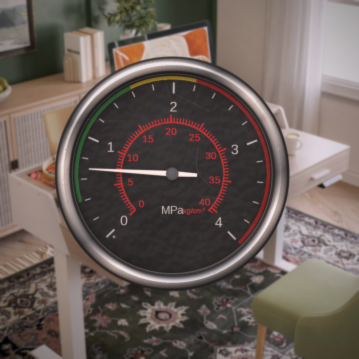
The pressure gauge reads 0.7MPa
